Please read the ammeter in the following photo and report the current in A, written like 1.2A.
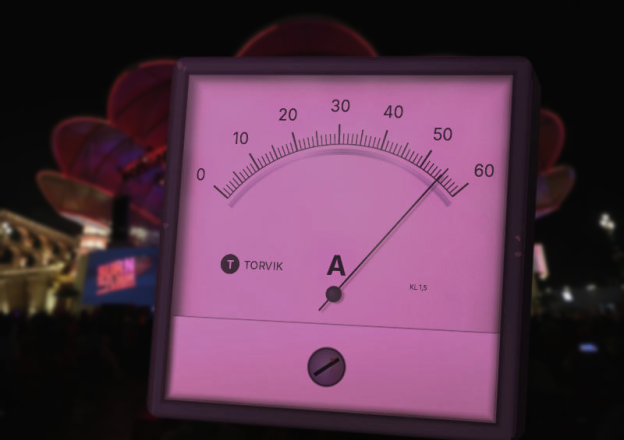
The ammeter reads 55A
